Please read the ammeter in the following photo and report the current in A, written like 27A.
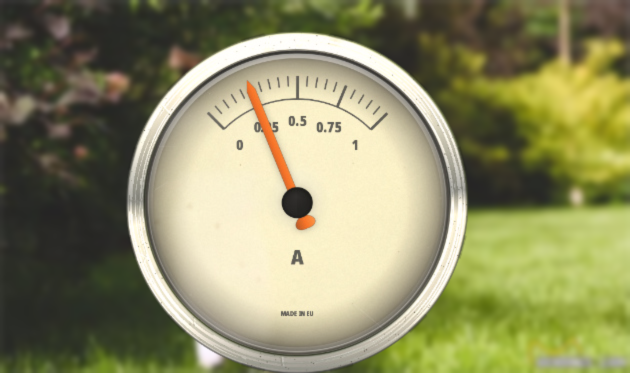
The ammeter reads 0.25A
